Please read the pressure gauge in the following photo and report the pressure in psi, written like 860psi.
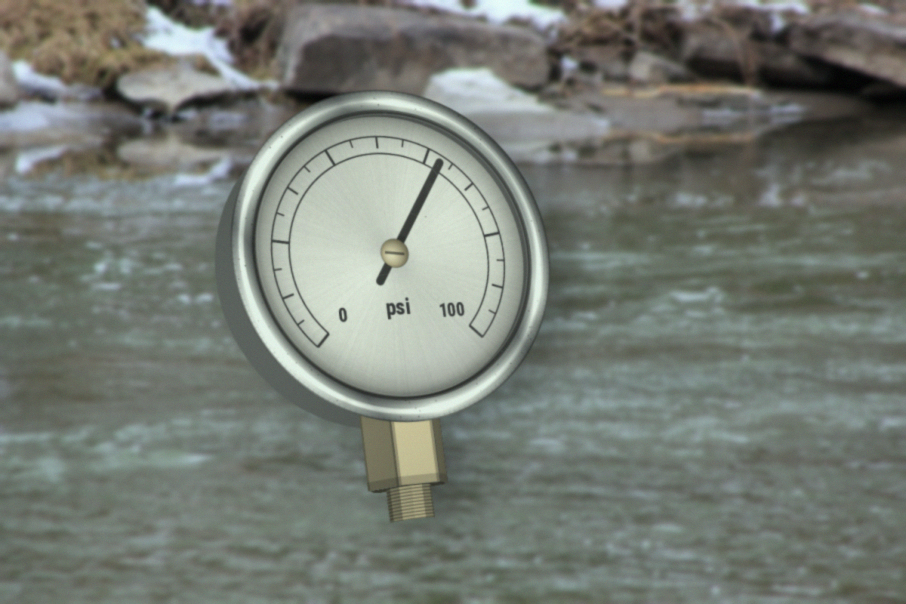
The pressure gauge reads 62.5psi
